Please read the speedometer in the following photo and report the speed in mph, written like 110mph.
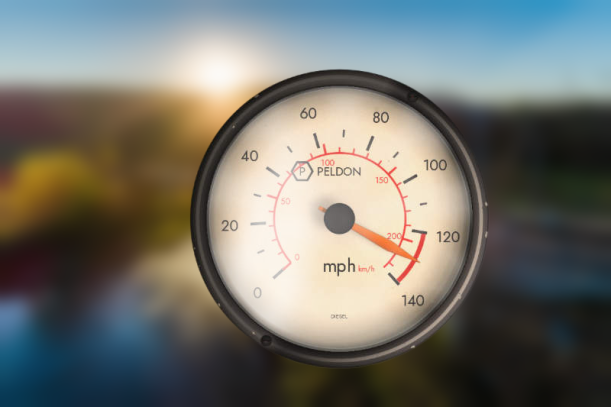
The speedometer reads 130mph
